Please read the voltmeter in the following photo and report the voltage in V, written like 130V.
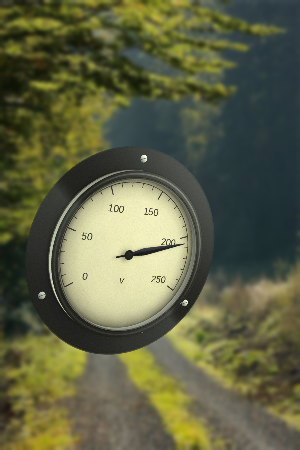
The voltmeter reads 205V
